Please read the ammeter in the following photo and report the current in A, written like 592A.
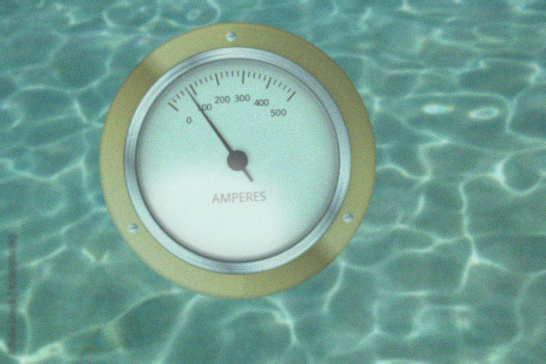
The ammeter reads 80A
